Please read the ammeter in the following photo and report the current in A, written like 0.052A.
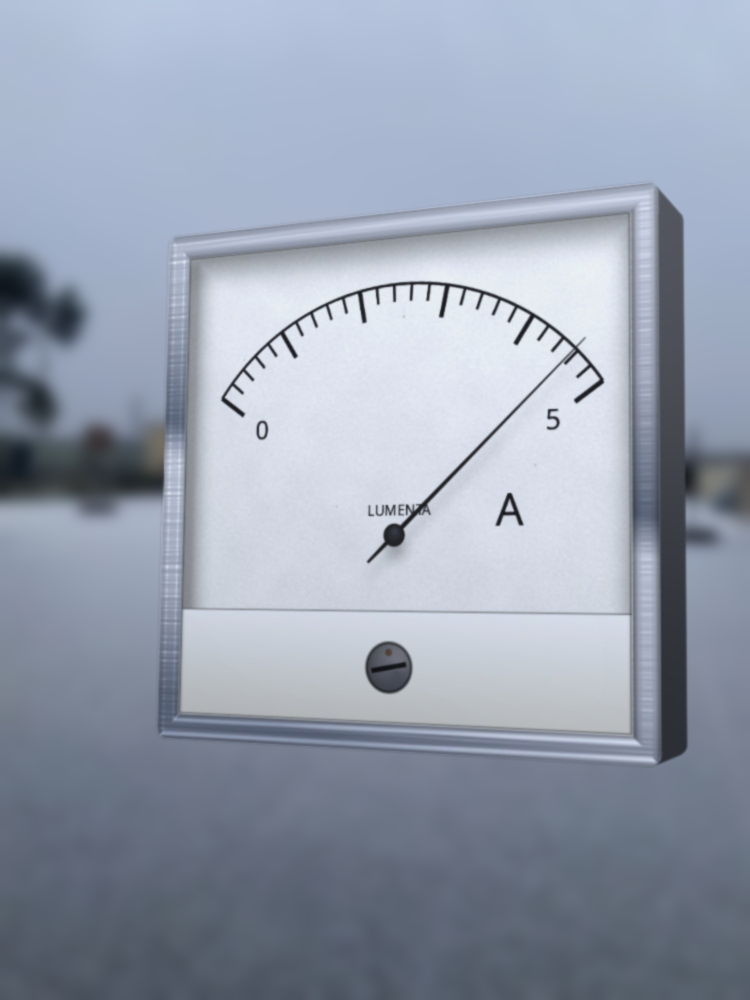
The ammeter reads 4.6A
